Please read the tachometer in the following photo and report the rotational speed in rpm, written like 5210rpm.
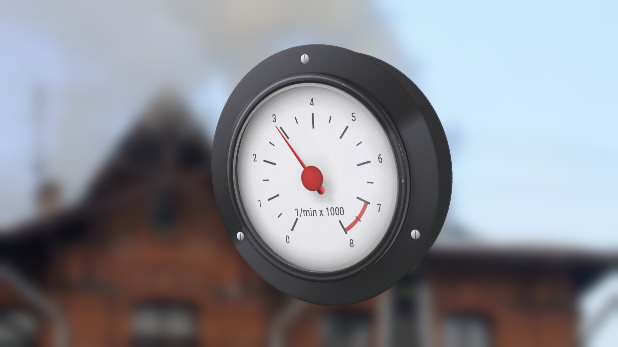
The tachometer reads 3000rpm
